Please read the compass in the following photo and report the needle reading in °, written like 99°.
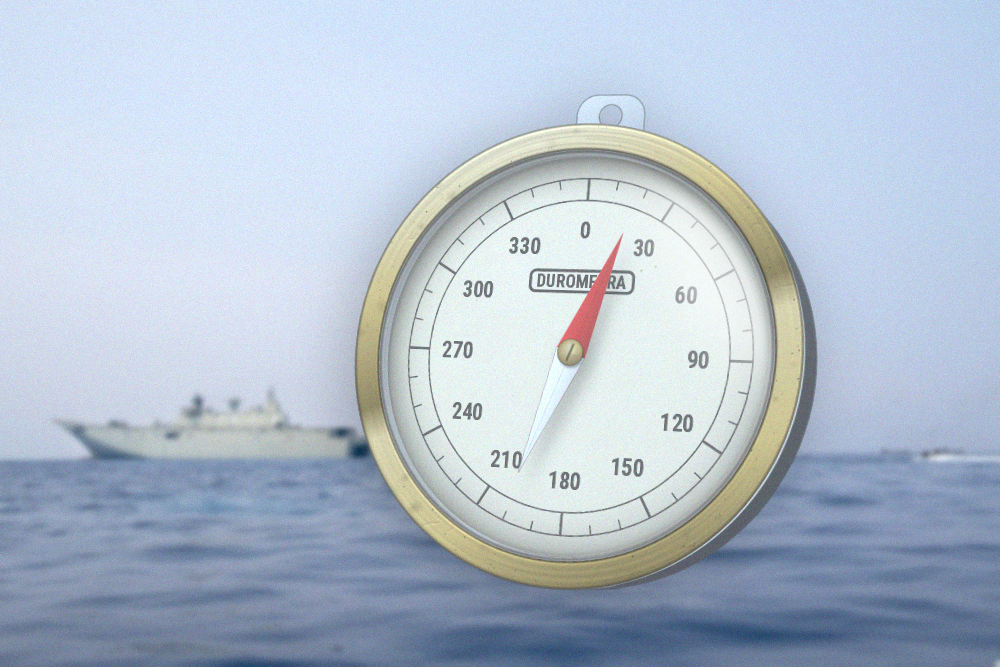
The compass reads 20°
